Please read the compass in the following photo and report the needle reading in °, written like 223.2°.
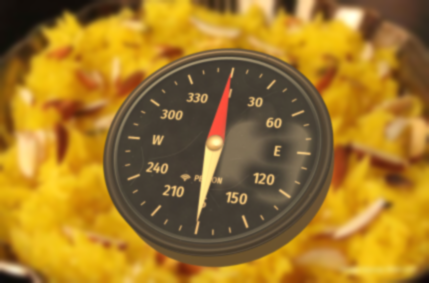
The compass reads 0°
